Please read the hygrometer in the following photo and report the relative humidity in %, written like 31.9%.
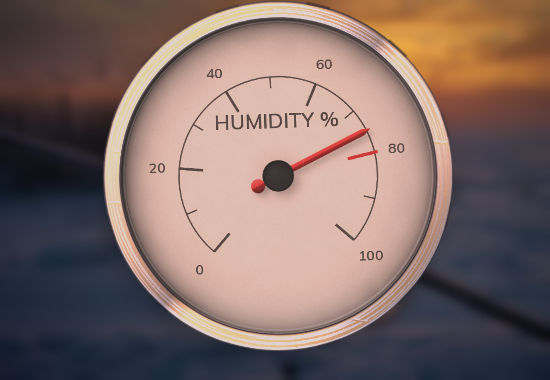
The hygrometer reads 75%
